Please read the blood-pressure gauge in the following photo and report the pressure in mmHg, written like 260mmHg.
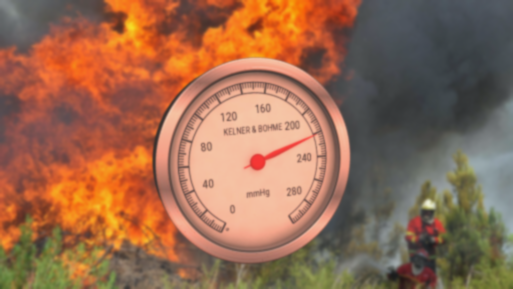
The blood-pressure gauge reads 220mmHg
